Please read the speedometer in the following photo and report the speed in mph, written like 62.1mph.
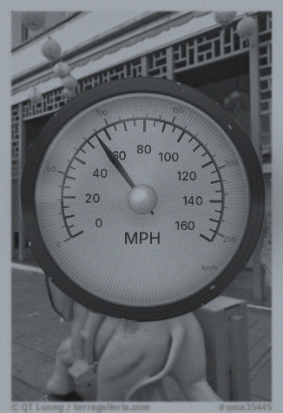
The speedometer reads 55mph
